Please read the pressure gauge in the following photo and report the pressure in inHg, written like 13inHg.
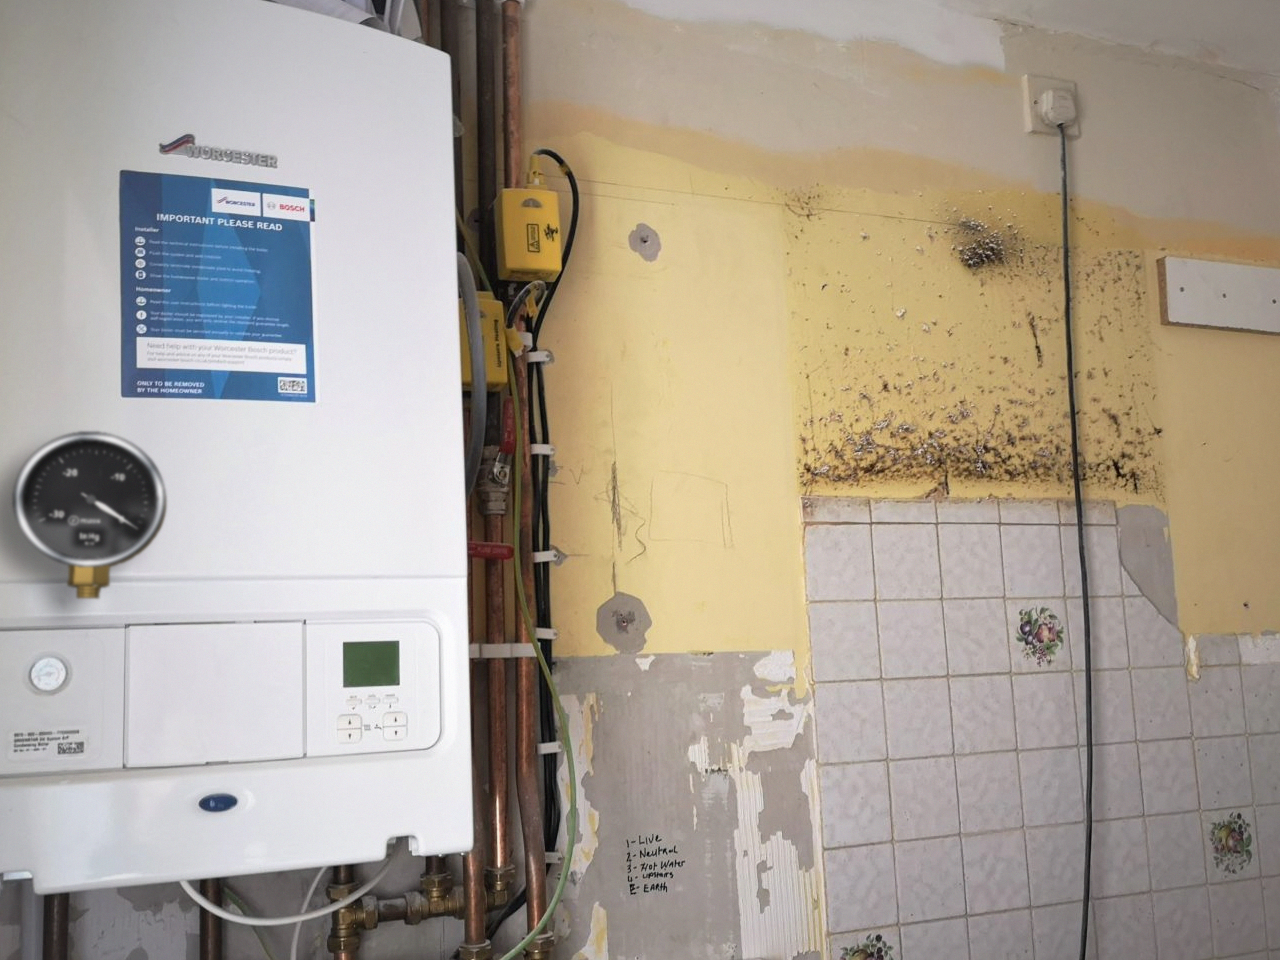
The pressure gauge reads 0inHg
